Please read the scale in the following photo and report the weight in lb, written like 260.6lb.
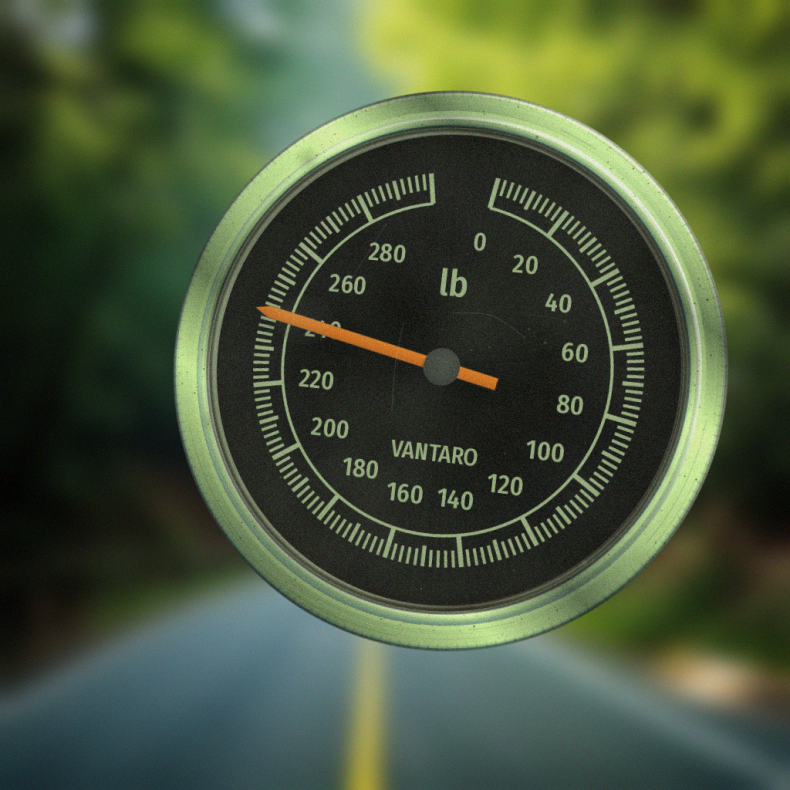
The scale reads 240lb
